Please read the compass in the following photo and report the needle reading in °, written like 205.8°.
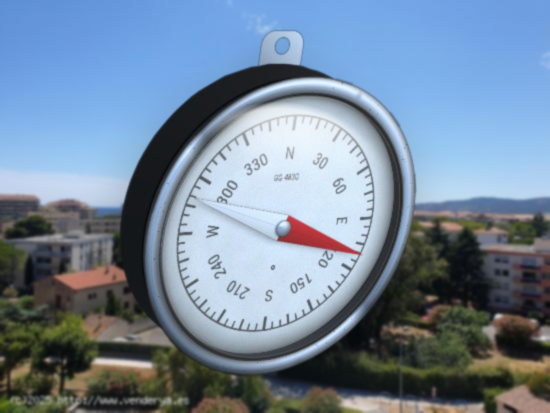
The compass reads 110°
